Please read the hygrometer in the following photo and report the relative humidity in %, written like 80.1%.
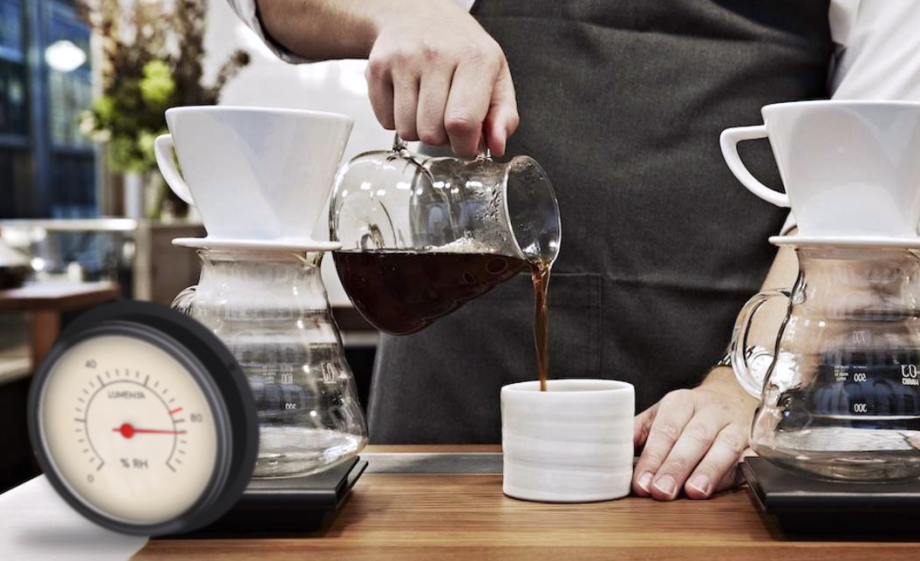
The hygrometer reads 84%
